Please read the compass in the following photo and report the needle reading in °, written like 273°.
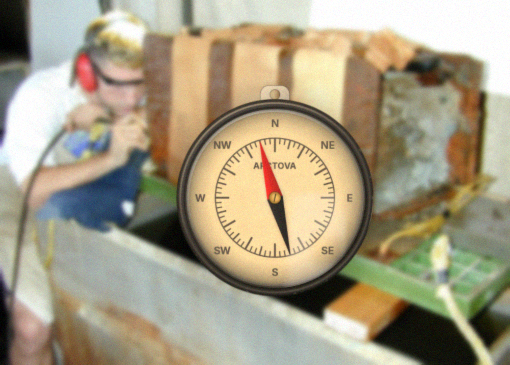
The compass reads 345°
